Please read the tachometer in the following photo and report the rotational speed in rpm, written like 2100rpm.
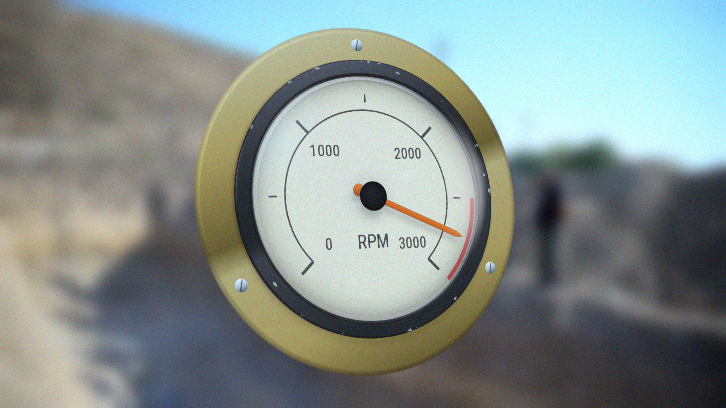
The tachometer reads 2750rpm
